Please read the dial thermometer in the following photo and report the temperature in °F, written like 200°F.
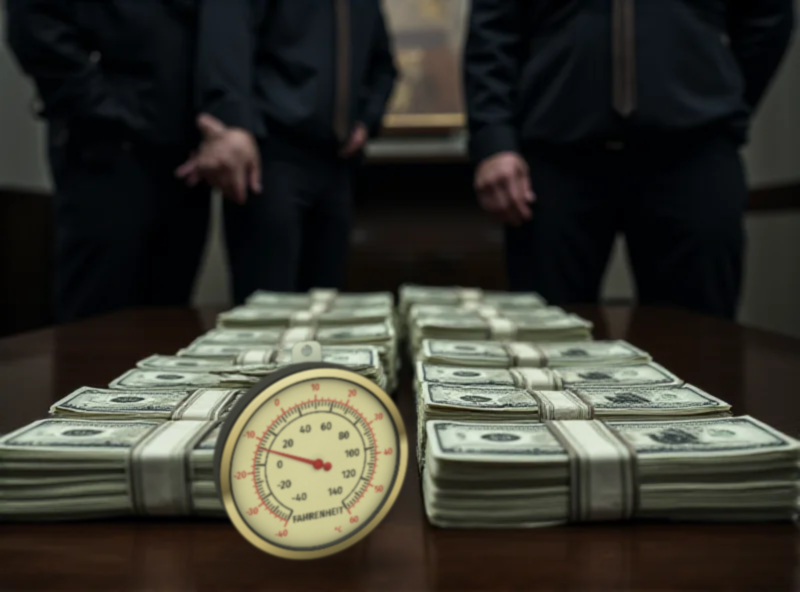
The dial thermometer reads 10°F
